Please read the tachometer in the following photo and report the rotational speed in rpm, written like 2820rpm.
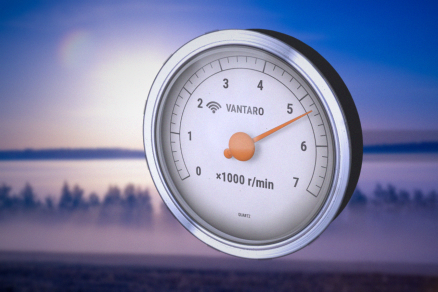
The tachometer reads 5300rpm
